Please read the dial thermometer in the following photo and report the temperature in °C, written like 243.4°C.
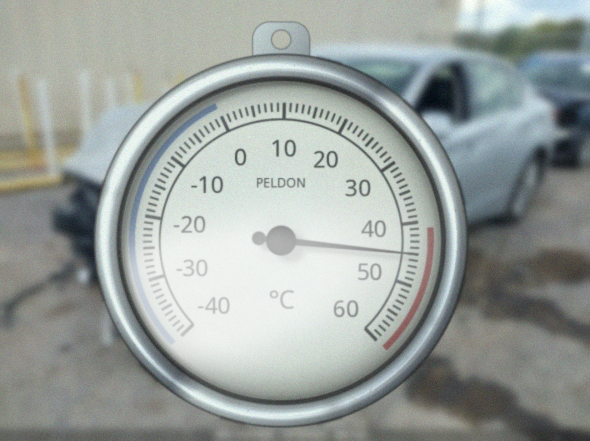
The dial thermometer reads 45°C
